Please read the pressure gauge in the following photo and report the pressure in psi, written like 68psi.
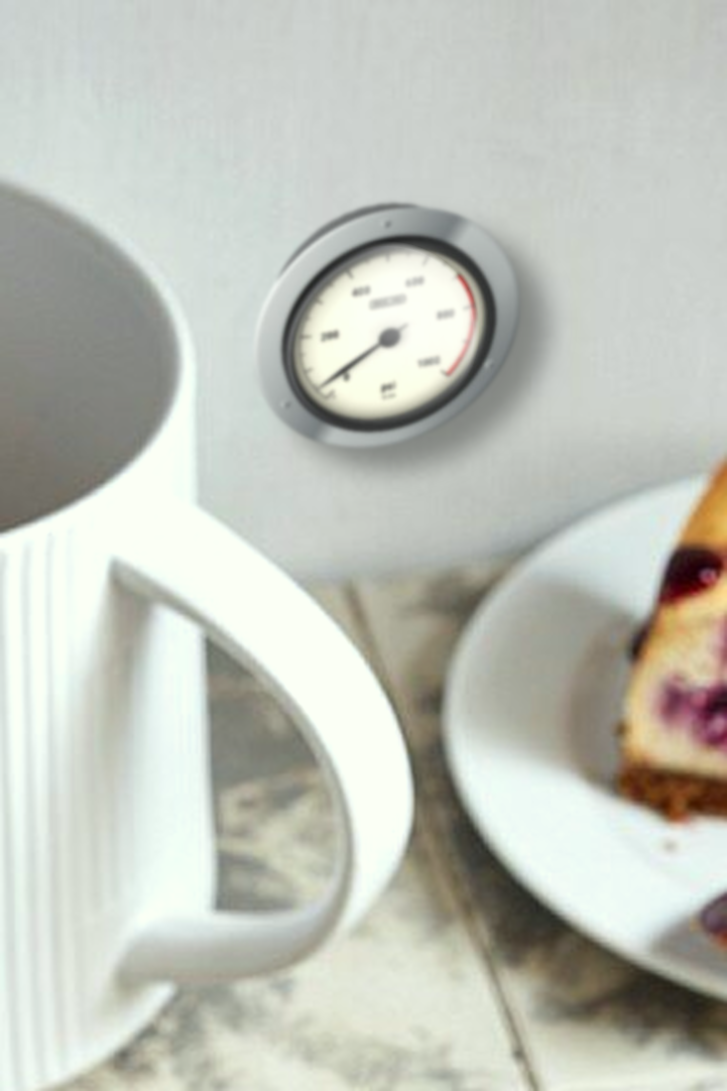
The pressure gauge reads 50psi
